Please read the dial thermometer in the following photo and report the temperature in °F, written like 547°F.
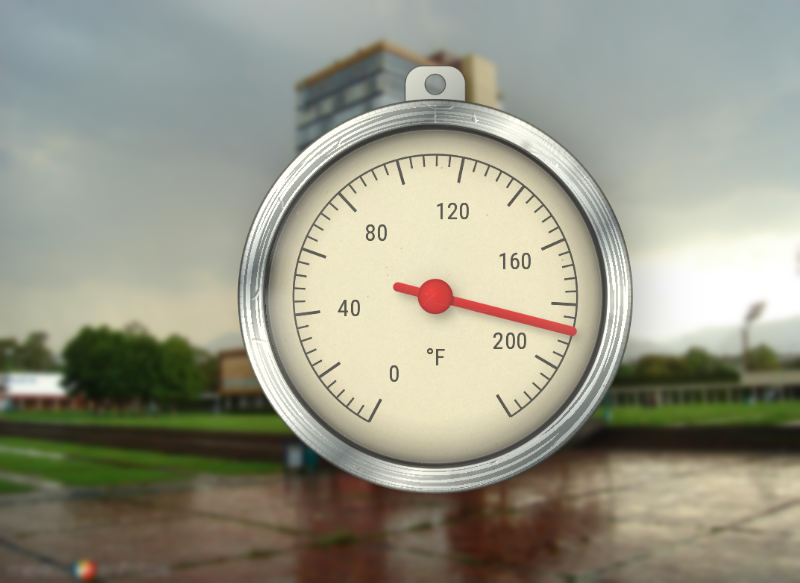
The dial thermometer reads 188°F
